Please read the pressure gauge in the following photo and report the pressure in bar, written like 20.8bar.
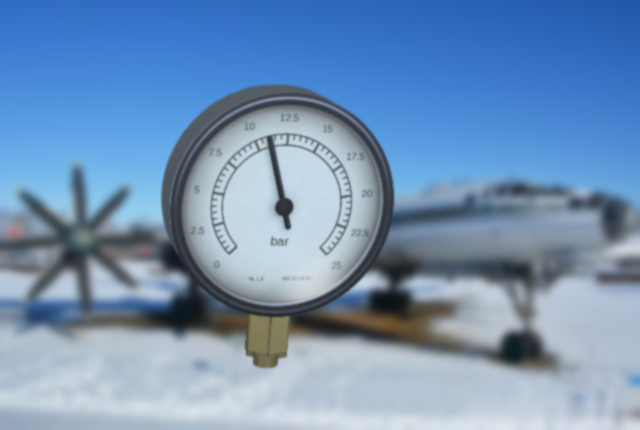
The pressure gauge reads 11bar
